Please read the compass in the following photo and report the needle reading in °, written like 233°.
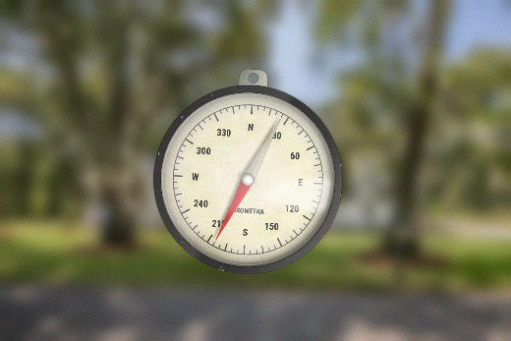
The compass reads 205°
